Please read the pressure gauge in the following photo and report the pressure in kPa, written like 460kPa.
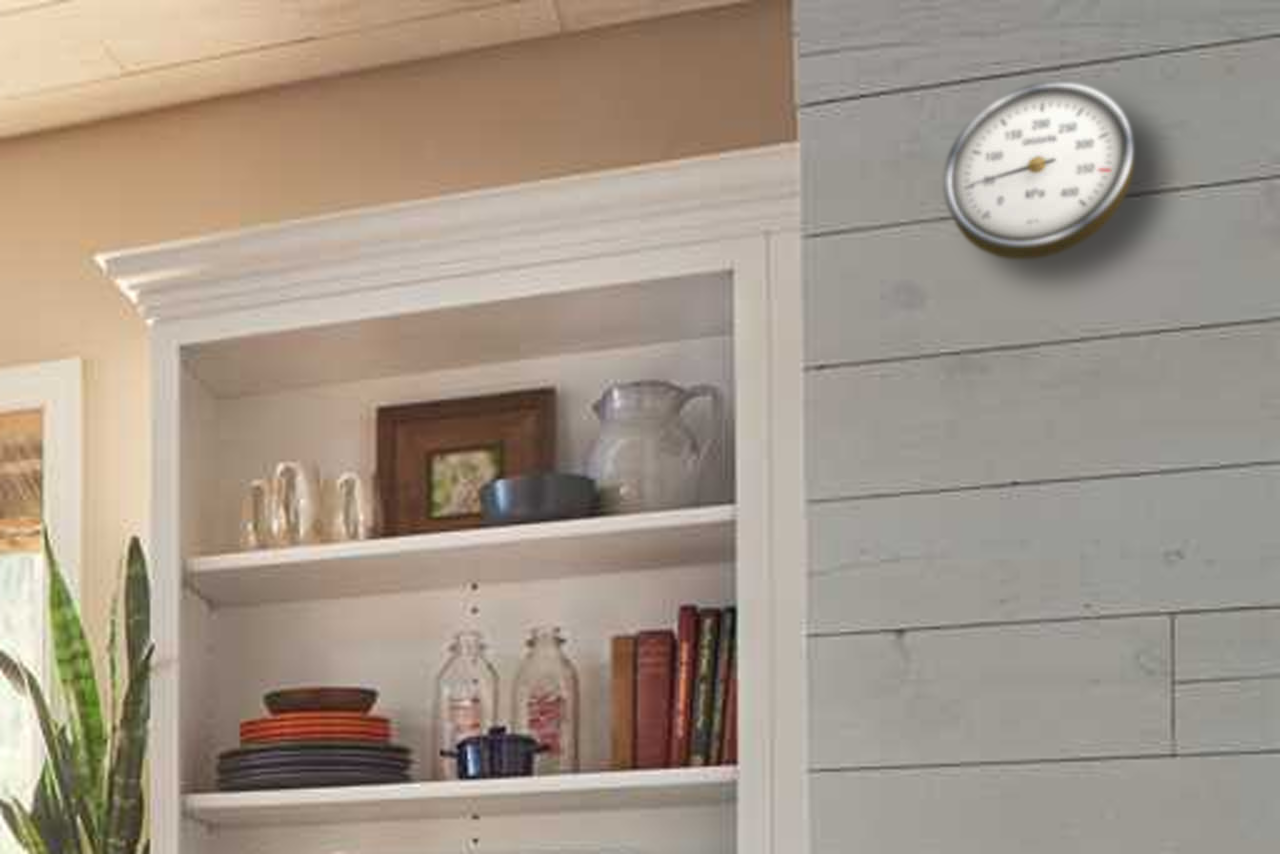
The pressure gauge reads 50kPa
